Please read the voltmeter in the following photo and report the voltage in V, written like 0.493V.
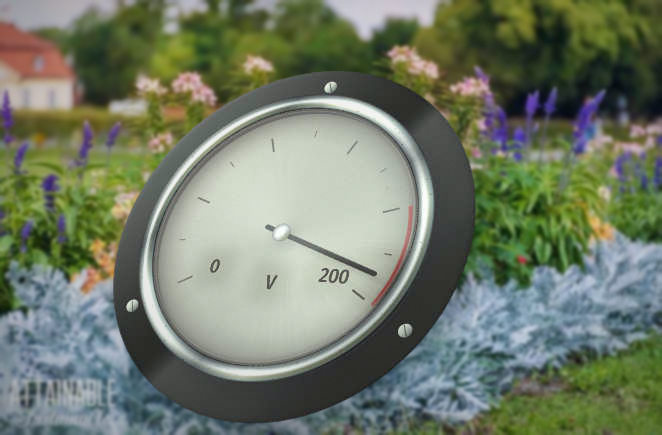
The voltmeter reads 190V
